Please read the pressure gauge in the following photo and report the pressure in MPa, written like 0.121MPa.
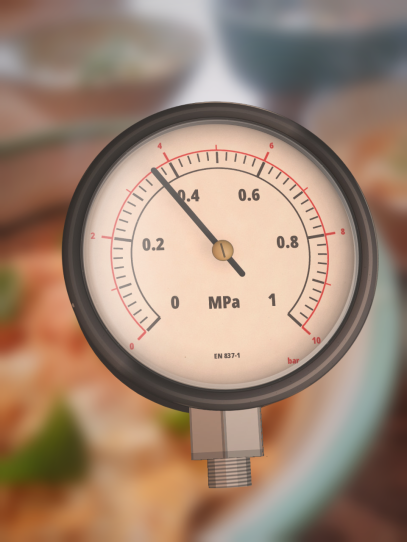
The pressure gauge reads 0.36MPa
